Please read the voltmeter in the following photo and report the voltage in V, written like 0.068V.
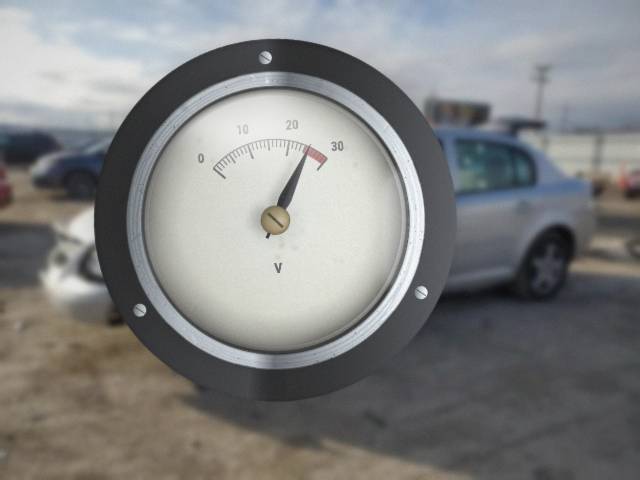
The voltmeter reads 25V
